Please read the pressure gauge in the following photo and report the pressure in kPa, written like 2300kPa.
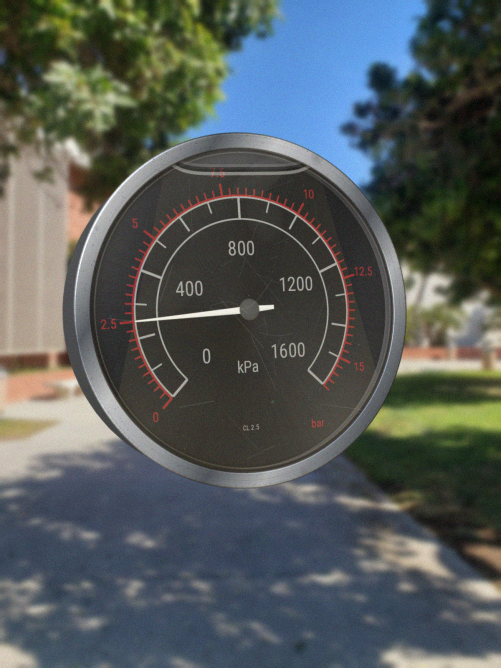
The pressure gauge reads 250kPa
